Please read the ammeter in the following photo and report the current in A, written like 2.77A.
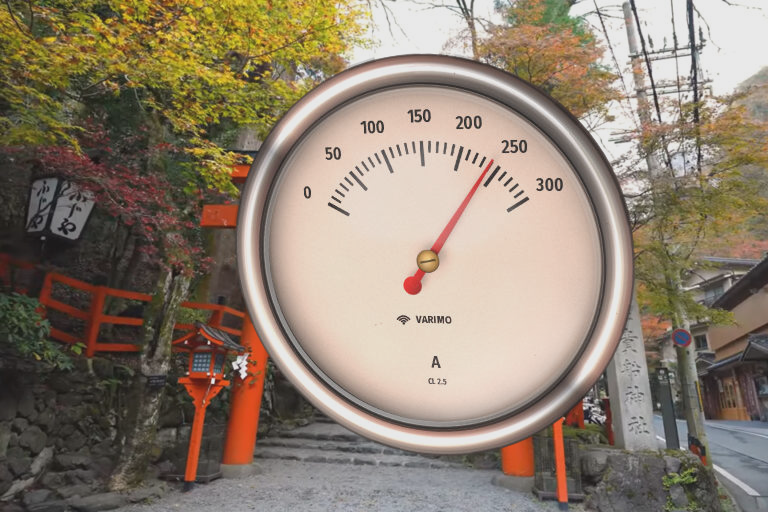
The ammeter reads 240A
